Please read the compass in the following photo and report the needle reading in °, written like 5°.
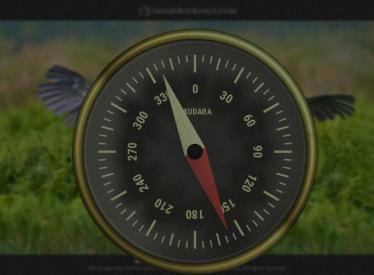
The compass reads 157.5°
